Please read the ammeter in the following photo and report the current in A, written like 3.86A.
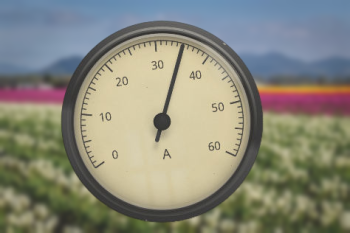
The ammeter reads 35A
